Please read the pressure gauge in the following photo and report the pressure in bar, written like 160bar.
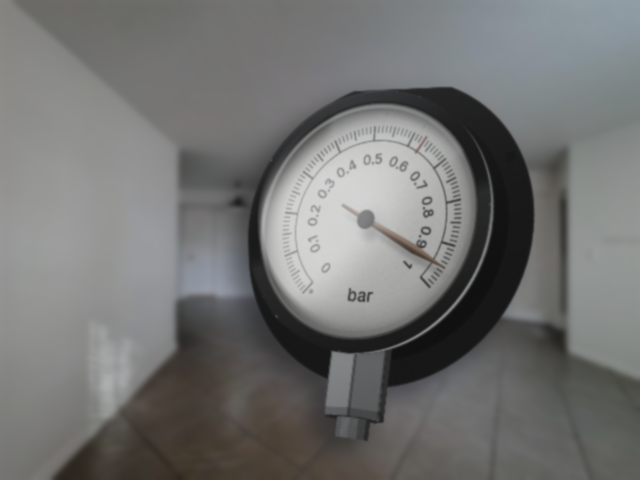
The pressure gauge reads 0.95bar
